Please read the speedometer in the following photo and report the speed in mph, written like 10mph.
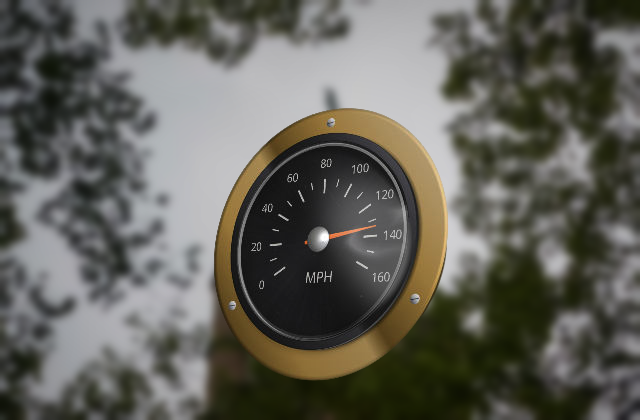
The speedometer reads 135mph
